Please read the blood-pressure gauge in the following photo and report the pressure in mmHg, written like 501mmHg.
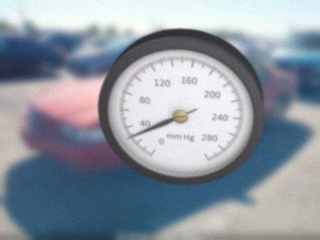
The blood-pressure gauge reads 30mmHg
